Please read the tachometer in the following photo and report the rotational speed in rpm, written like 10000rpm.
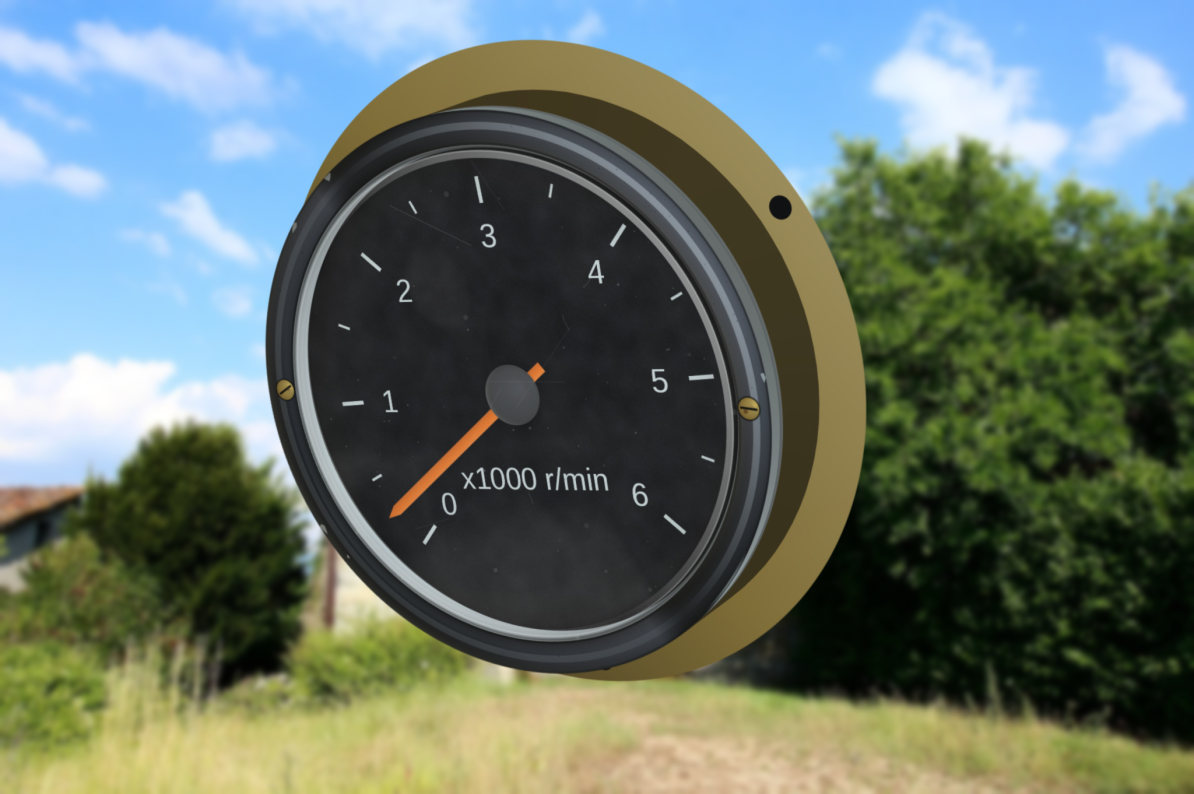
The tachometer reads 250rpm
